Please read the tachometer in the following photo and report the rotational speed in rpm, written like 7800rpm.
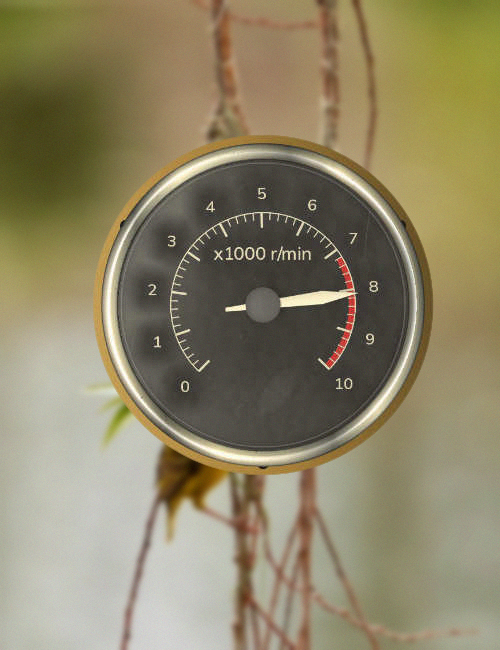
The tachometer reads 8100rpm
